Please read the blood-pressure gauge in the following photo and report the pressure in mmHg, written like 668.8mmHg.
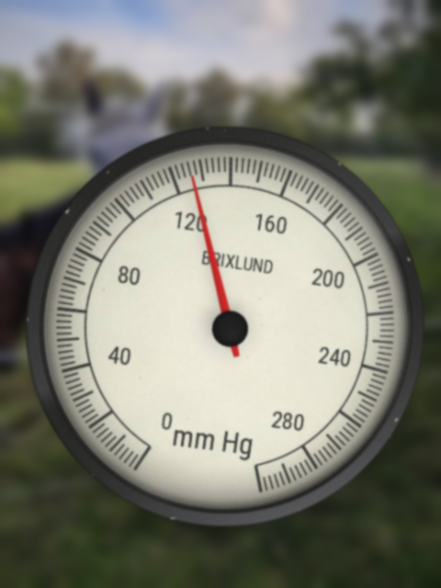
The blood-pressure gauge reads 126mmHg
